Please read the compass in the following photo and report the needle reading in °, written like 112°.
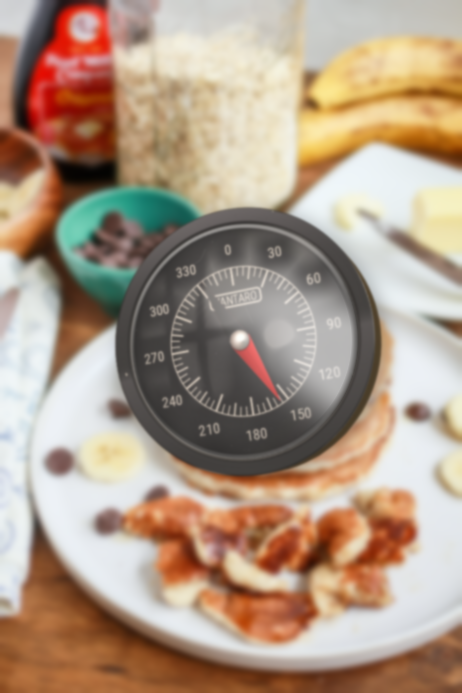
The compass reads 155°
